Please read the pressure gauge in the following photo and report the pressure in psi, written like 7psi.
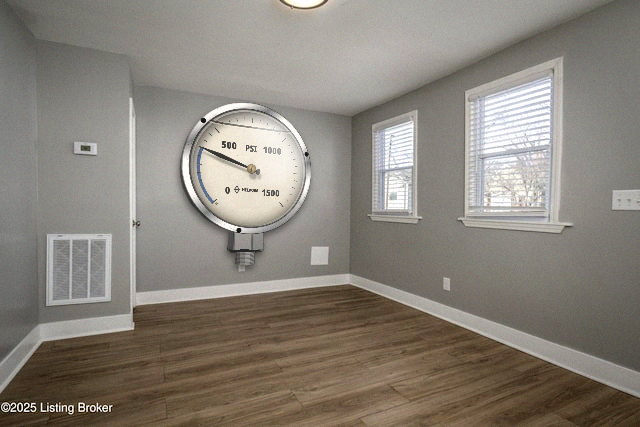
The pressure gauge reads 350psi
